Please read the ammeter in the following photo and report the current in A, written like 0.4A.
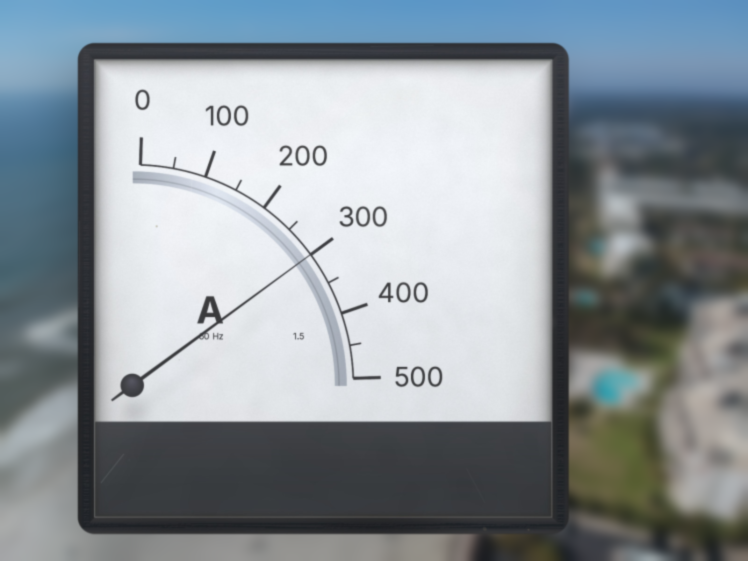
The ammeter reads 300A
